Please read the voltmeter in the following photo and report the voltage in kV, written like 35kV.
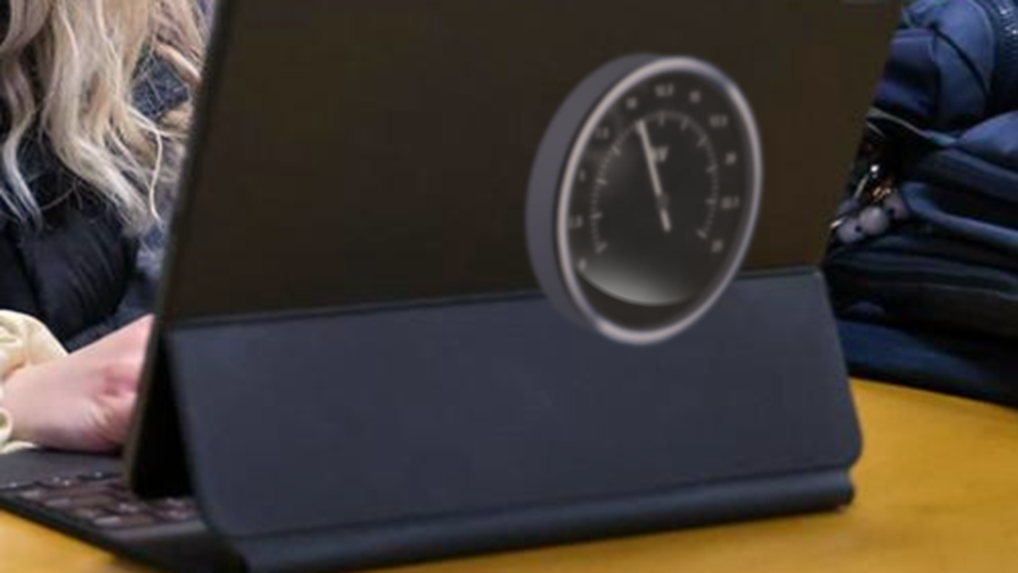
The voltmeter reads 10kV
